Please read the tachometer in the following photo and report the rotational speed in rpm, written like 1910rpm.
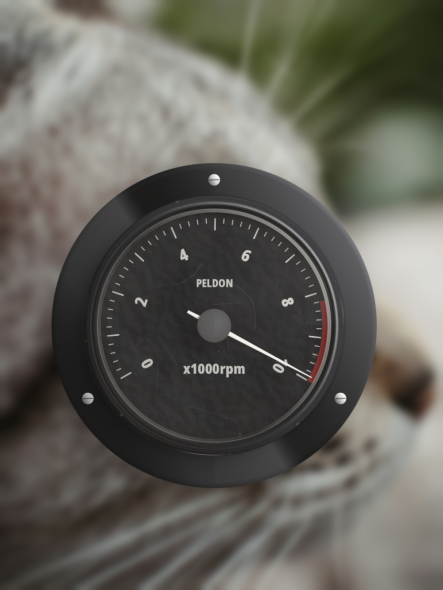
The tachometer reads 9900rpm
